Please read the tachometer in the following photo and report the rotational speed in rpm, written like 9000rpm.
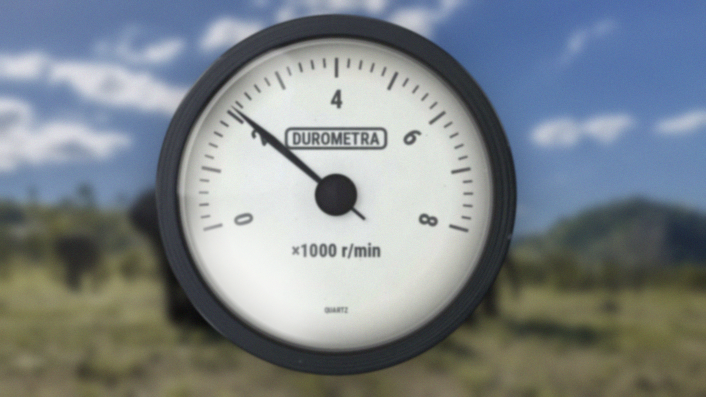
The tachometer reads 2100rpm
